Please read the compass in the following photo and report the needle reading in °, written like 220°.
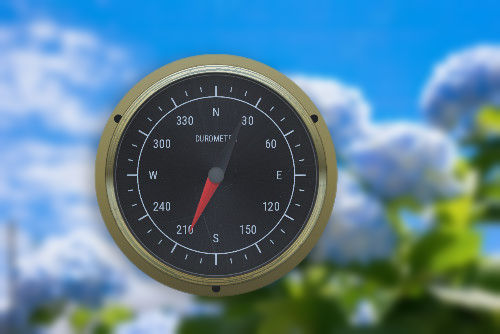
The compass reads 205°
